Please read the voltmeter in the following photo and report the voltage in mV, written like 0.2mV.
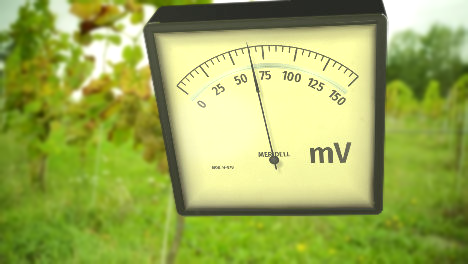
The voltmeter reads 65mV
